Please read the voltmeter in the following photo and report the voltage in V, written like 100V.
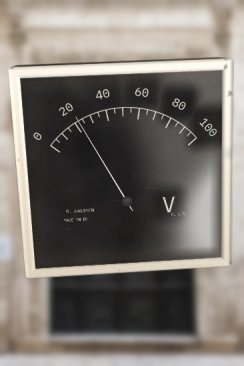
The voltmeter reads 22.5V
